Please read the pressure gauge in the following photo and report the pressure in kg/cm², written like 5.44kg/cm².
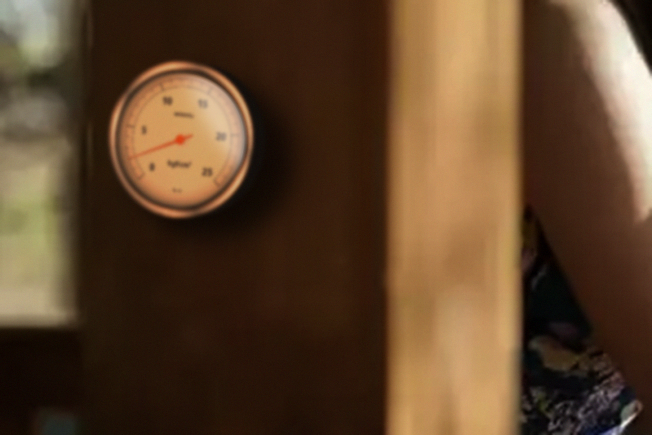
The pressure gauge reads 2kg/cm²
